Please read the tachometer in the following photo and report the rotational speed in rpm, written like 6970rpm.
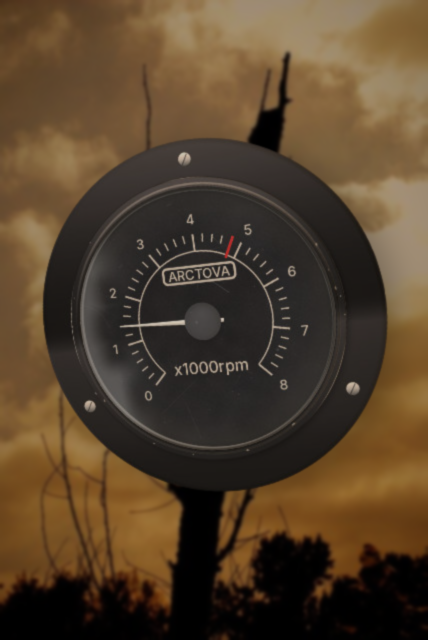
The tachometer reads 1400rpm
